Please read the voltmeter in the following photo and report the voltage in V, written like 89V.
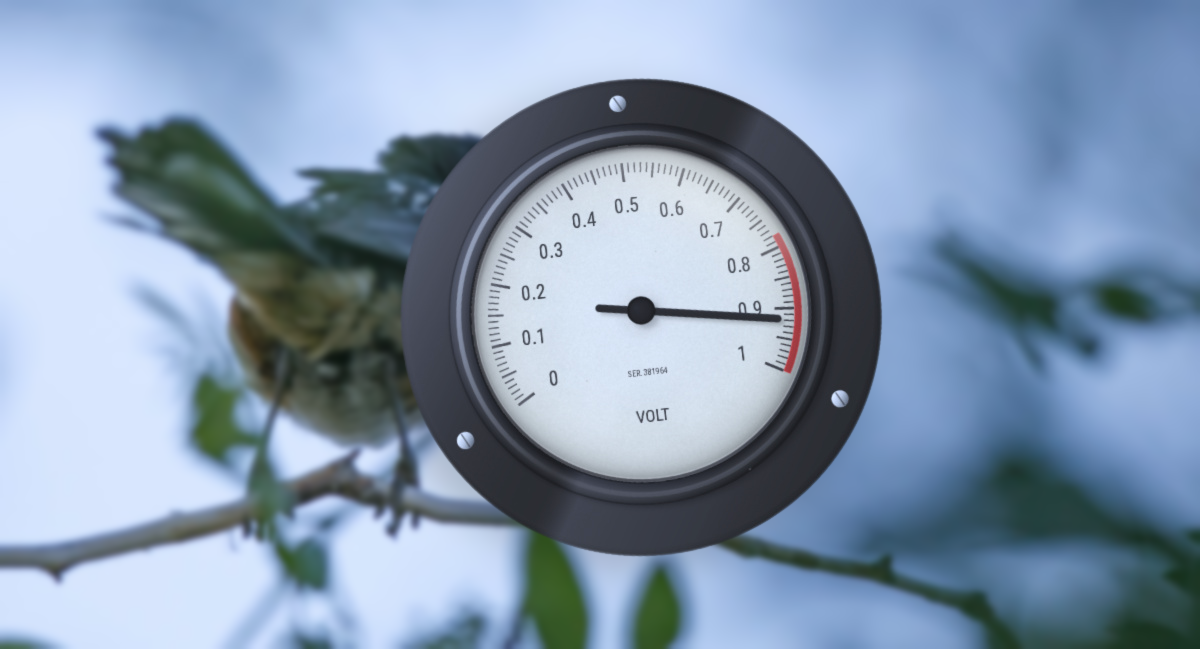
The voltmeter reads 0.92V
